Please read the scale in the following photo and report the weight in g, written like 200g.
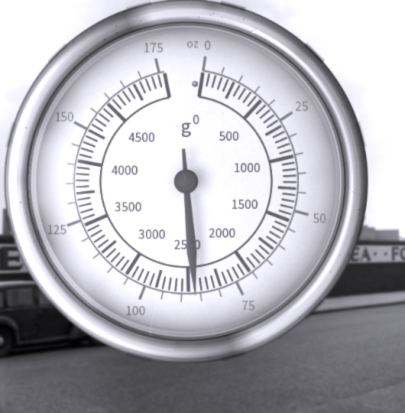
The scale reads 2450g
